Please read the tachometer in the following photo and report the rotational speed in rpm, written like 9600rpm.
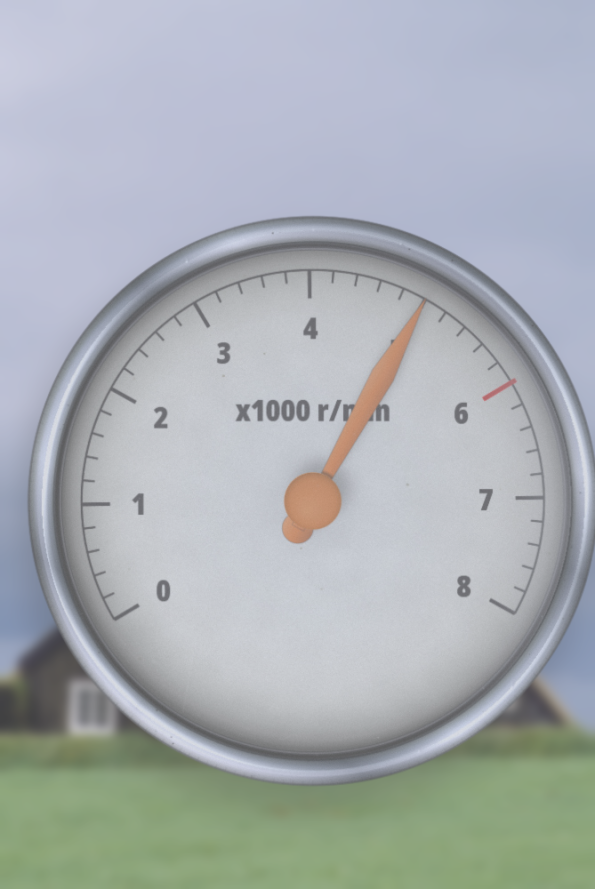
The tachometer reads 5000rpm
